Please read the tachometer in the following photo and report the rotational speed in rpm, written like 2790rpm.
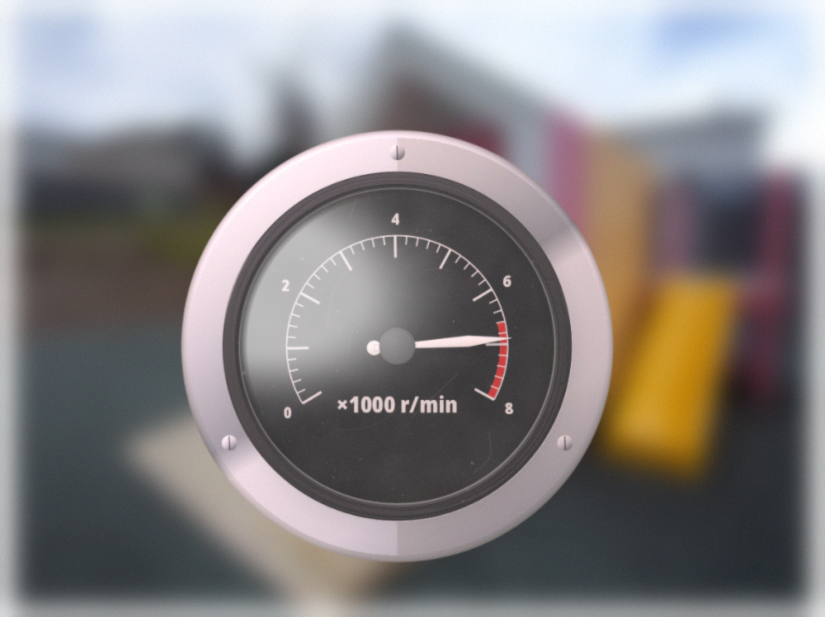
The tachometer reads 6900rpm
